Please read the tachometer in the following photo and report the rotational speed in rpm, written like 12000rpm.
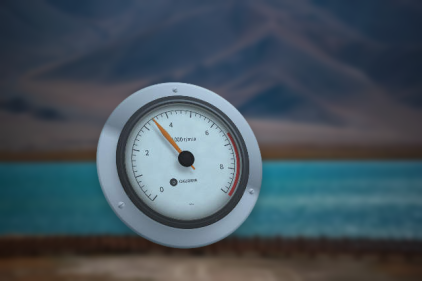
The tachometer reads 3400rpm
